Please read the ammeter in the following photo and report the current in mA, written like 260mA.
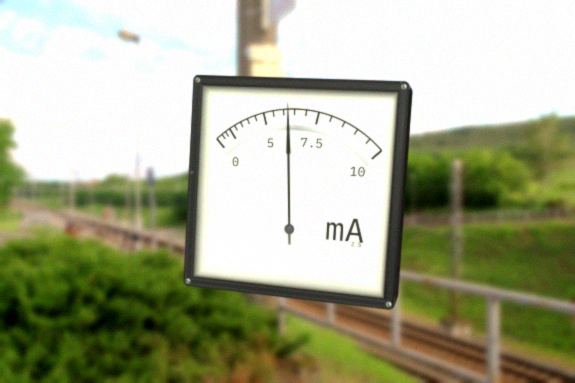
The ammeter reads 6.25mA
